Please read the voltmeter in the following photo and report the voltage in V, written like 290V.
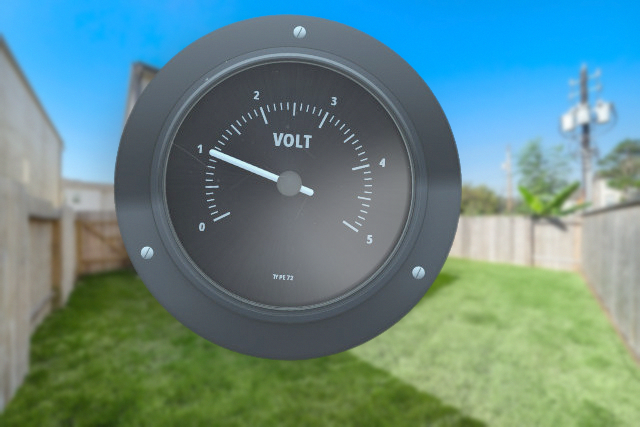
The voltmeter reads 1V
